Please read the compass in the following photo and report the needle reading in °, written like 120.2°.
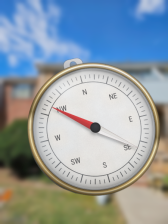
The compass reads 310°
